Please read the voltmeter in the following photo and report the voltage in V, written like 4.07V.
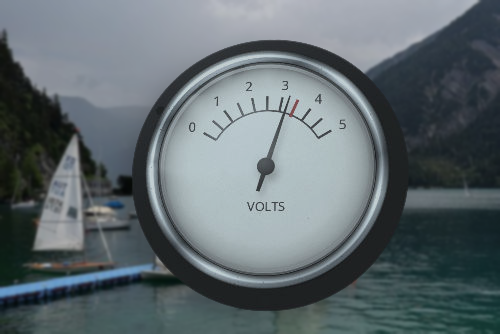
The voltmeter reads 3.25V
